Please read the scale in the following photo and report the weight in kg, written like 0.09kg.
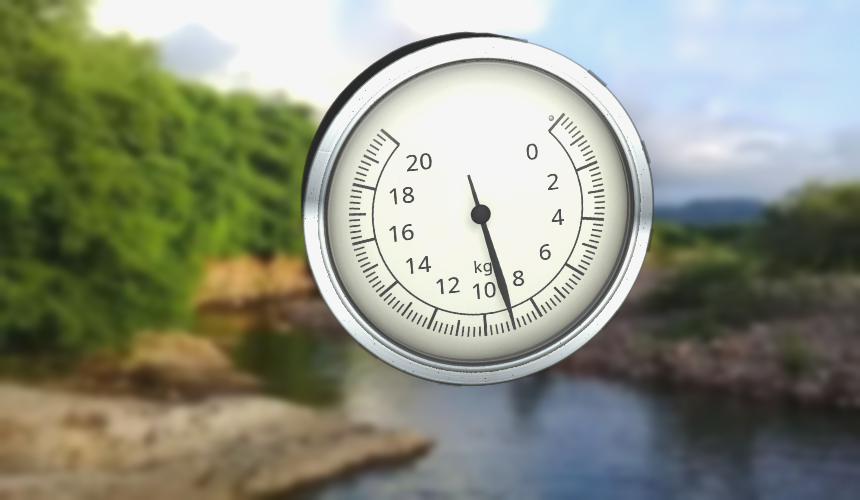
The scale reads 9kg
